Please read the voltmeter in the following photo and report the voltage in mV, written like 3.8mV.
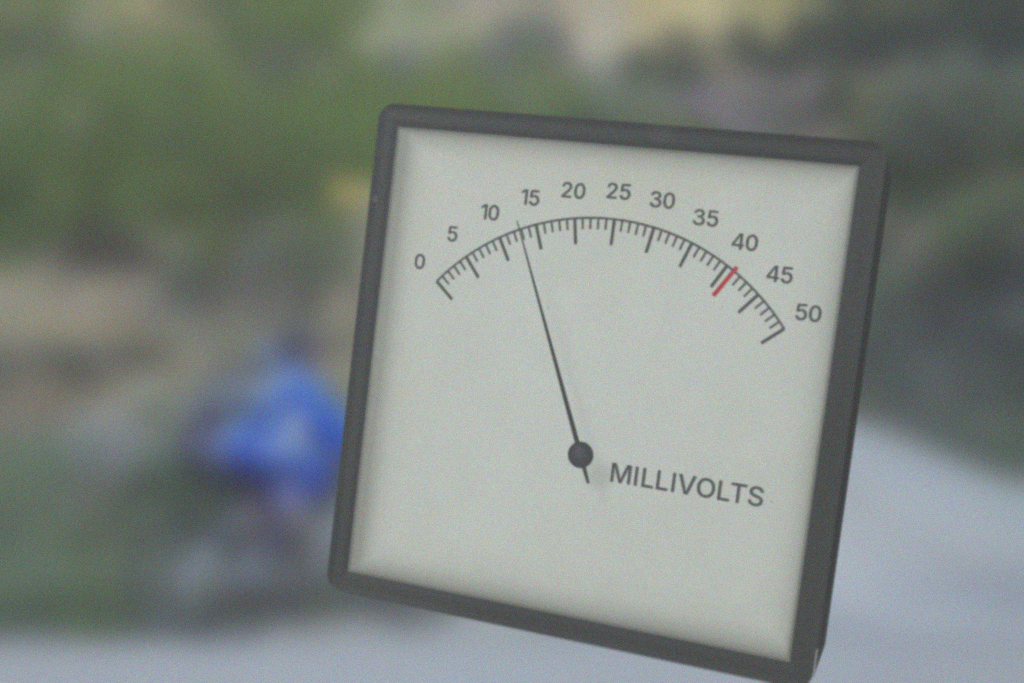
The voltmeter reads 13mV
